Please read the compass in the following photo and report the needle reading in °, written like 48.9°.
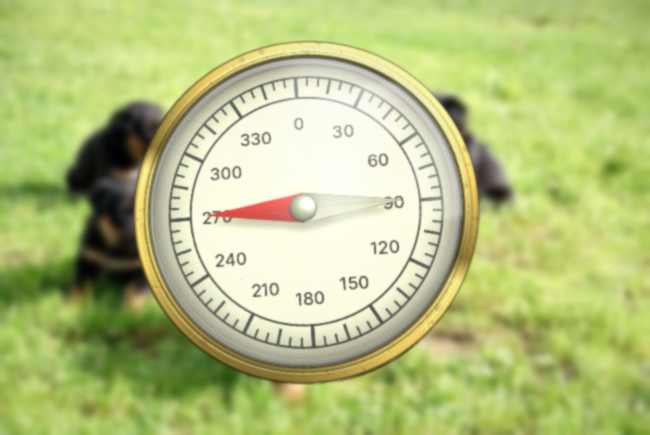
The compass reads 270°
